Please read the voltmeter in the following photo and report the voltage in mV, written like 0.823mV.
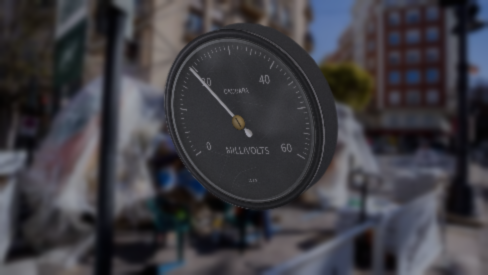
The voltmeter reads 20mV
